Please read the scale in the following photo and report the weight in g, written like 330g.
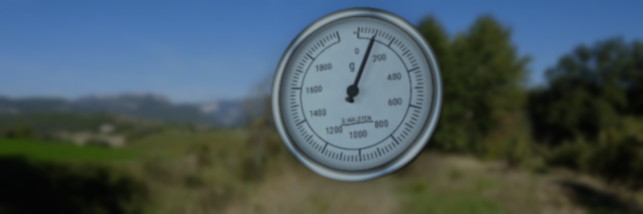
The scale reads 100g
